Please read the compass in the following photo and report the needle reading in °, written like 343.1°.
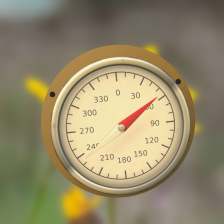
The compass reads 55°
